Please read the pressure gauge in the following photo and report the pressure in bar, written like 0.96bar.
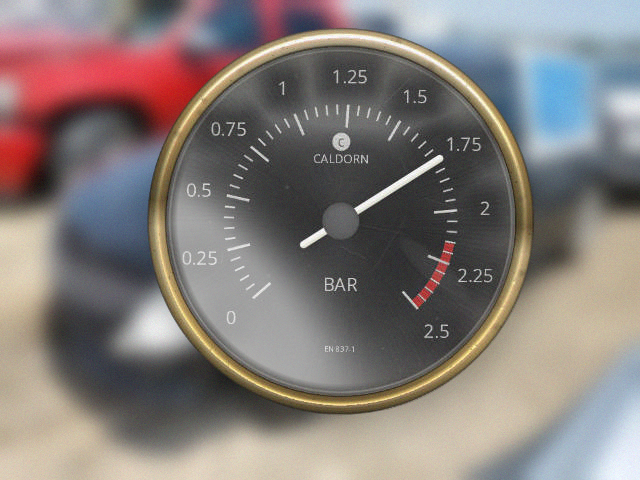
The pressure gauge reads 1.75bar
